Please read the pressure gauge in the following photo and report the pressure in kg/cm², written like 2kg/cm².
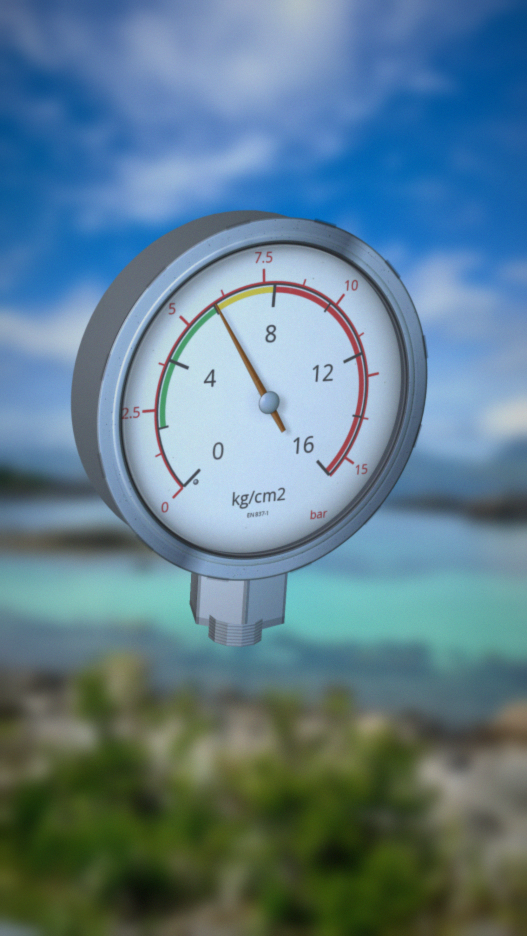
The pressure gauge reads 6kg/cm²
